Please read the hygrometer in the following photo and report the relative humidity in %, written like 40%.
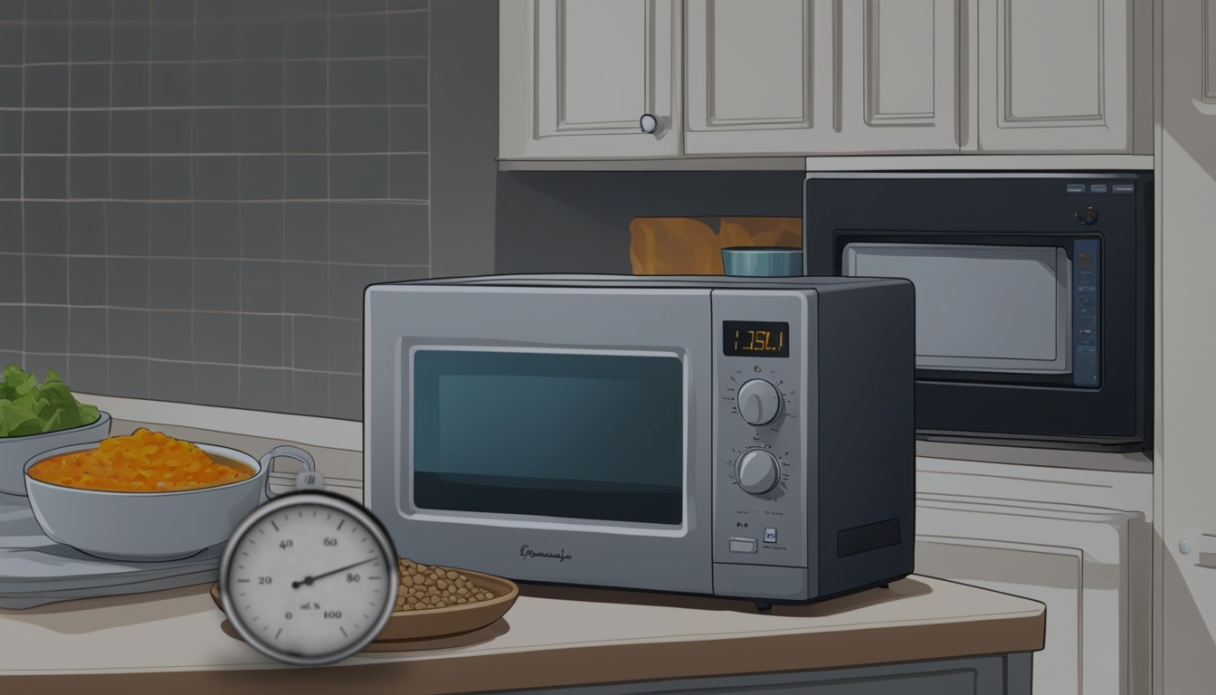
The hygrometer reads 74%
